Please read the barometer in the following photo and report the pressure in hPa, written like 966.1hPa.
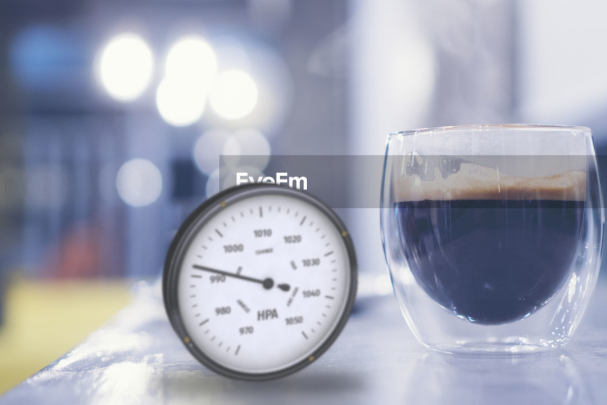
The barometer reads 992hPa
